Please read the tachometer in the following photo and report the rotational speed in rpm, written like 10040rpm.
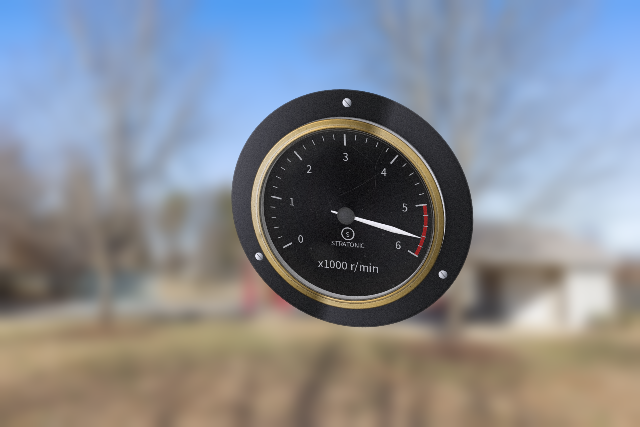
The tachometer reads 5600rpm
